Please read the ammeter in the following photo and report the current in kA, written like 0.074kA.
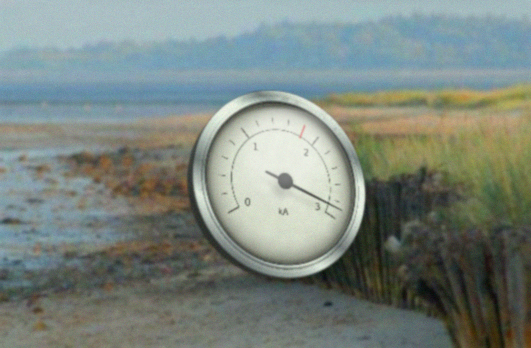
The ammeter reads 2.9kA
